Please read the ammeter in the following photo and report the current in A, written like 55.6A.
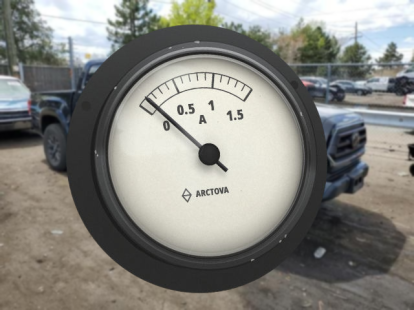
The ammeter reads 0.1A
